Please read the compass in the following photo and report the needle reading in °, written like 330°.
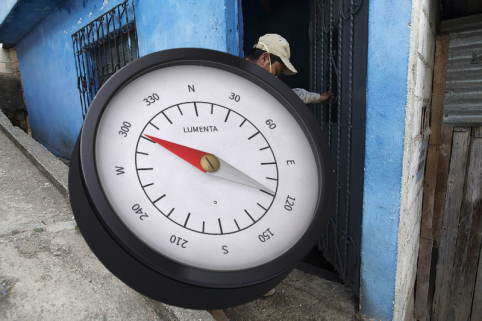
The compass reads 300°
